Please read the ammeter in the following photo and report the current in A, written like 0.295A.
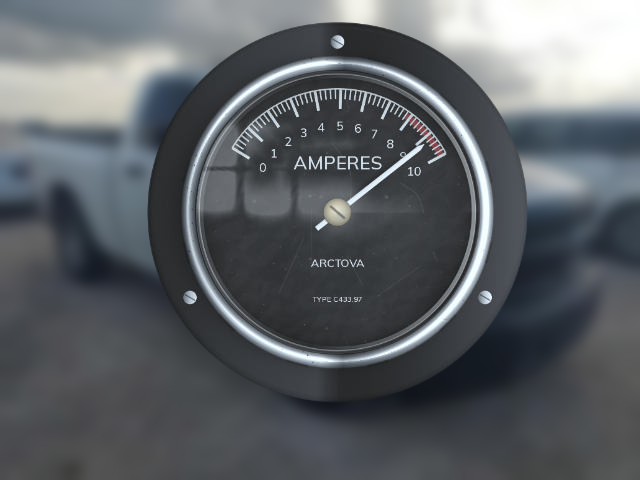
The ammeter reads 9.2A
